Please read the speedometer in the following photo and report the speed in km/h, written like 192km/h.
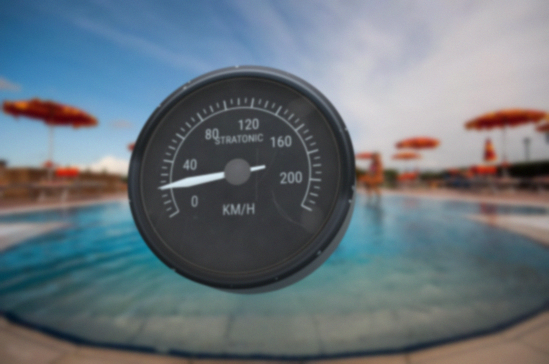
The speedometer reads 20km/h
